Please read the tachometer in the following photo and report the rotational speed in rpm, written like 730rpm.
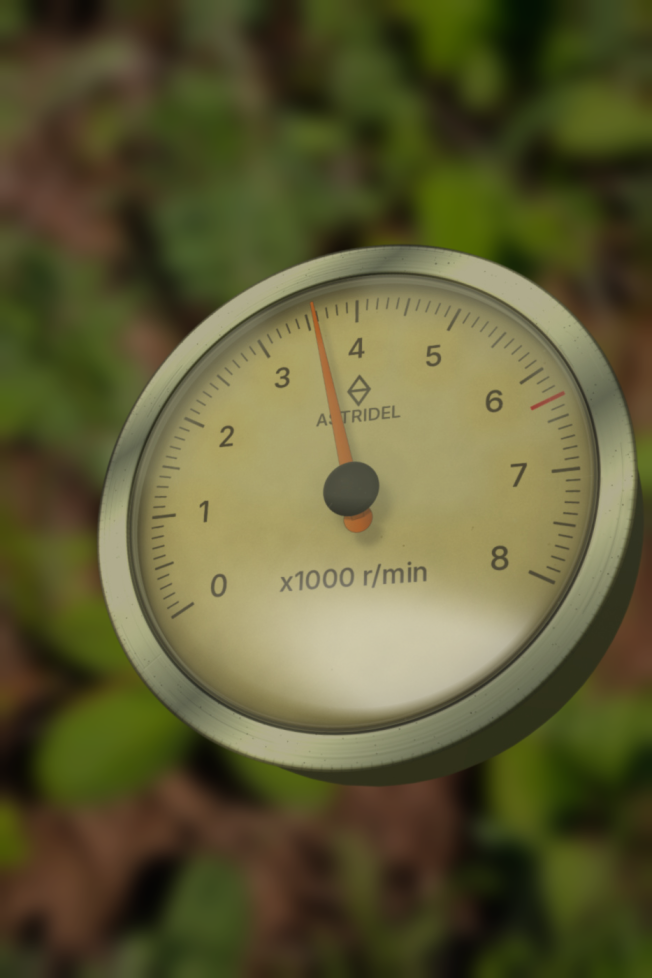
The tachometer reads 3600rpm
